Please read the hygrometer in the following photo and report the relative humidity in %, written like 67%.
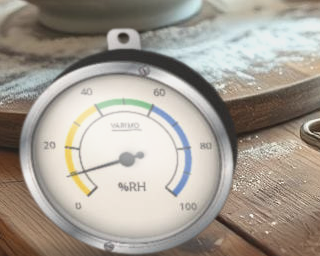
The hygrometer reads 10%
